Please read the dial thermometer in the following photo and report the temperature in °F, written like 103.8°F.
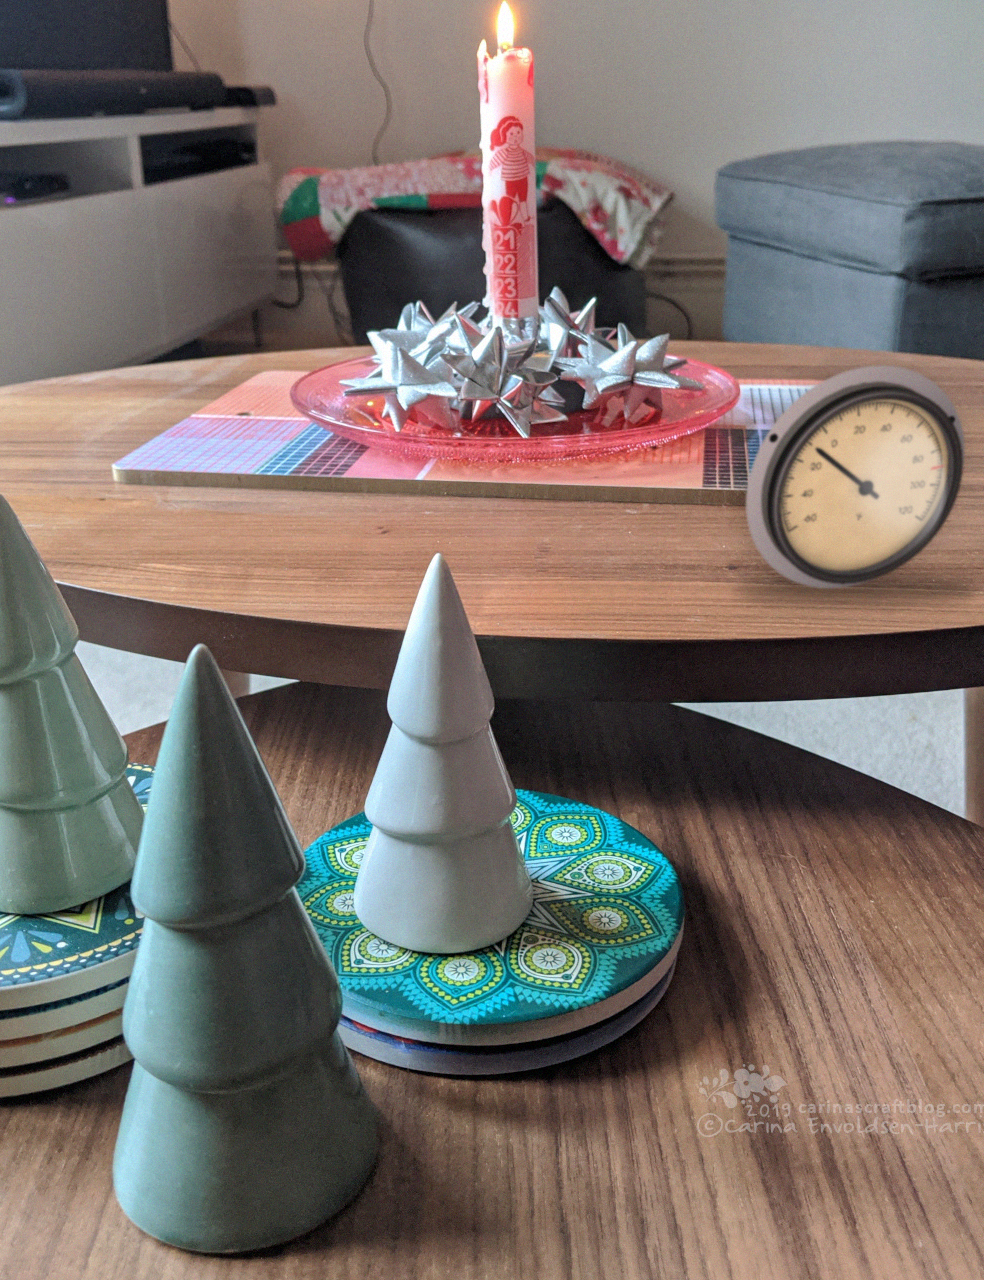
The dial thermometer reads -10°F
